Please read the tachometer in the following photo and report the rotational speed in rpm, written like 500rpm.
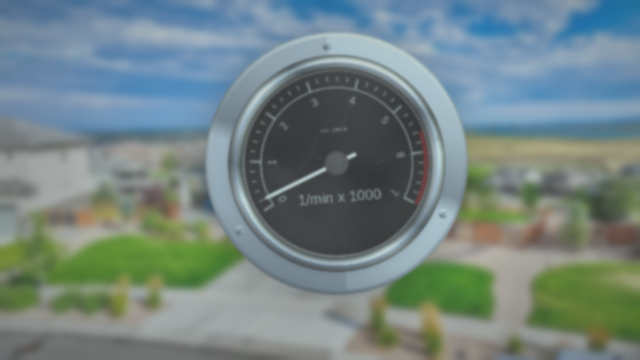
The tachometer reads 200rpm
